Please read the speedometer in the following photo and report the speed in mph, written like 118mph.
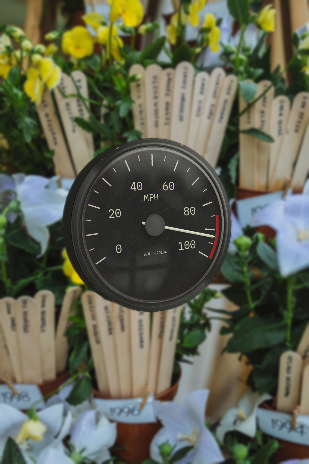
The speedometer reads 92.5mph
